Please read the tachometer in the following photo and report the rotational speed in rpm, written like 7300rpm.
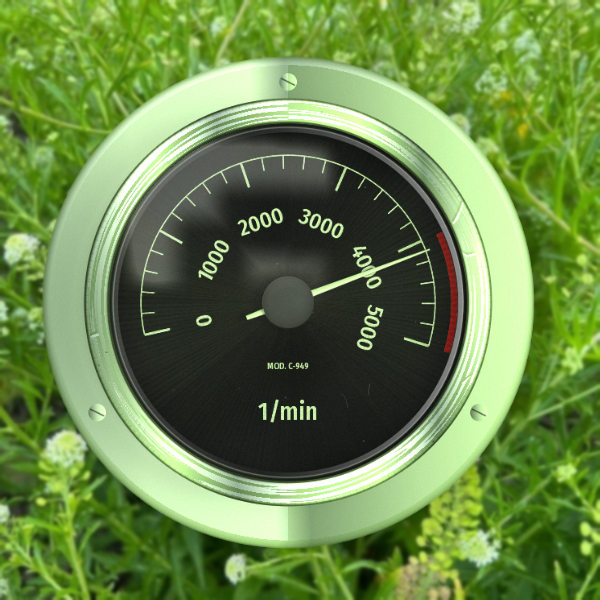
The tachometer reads 4100rpm
